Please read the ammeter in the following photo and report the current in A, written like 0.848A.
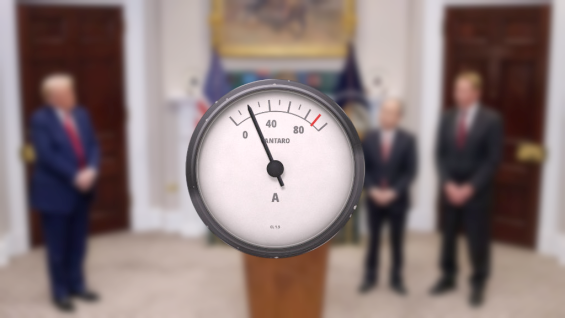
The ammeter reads 20A
